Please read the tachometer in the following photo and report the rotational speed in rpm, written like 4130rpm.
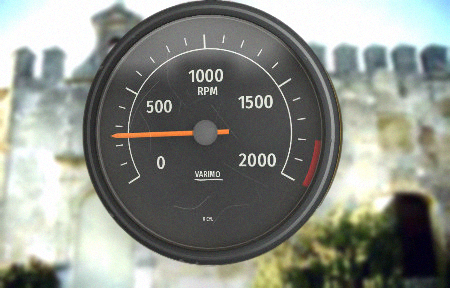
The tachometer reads 250rpm
